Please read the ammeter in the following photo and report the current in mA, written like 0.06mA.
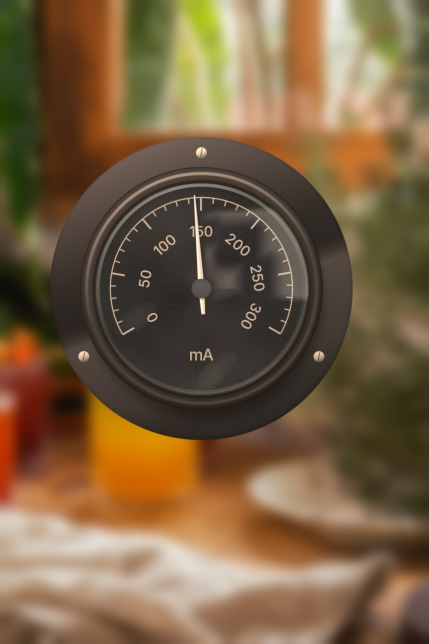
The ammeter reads 145mA
